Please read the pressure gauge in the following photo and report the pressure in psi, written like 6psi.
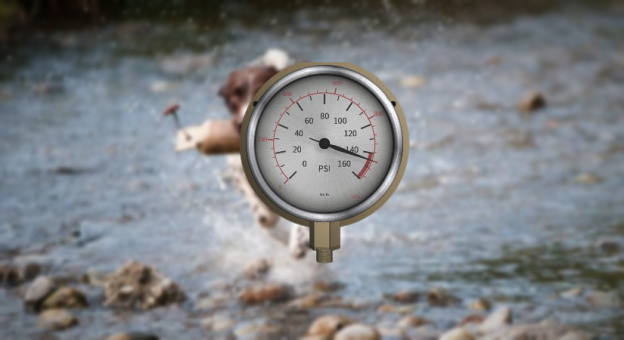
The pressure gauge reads 145psi
